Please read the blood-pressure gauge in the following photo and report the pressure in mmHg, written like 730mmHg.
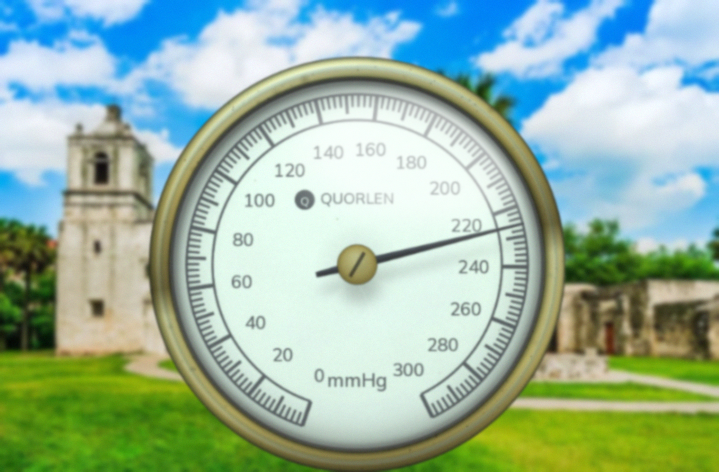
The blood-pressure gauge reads 226mmHg
